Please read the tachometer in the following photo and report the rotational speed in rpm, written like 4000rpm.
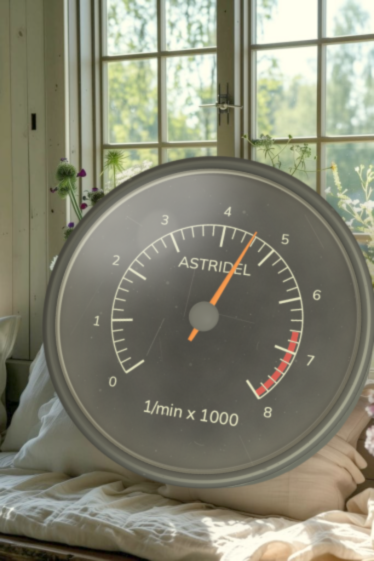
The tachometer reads 4600rpm
